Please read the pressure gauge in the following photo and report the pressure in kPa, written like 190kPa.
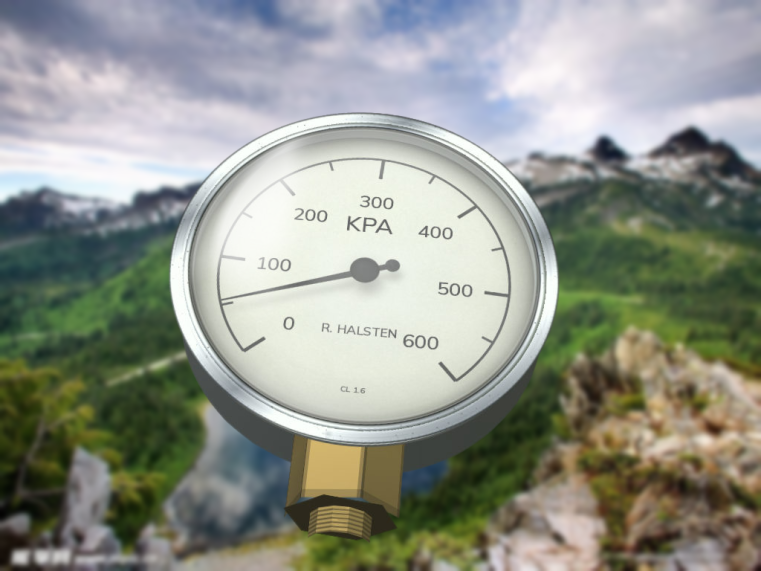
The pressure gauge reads 50kPa
